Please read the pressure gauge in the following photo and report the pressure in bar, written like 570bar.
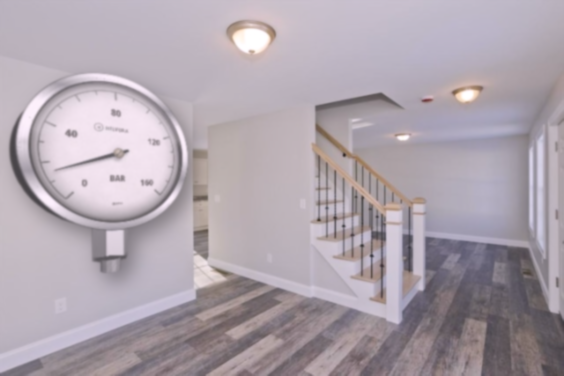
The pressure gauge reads 15bar
